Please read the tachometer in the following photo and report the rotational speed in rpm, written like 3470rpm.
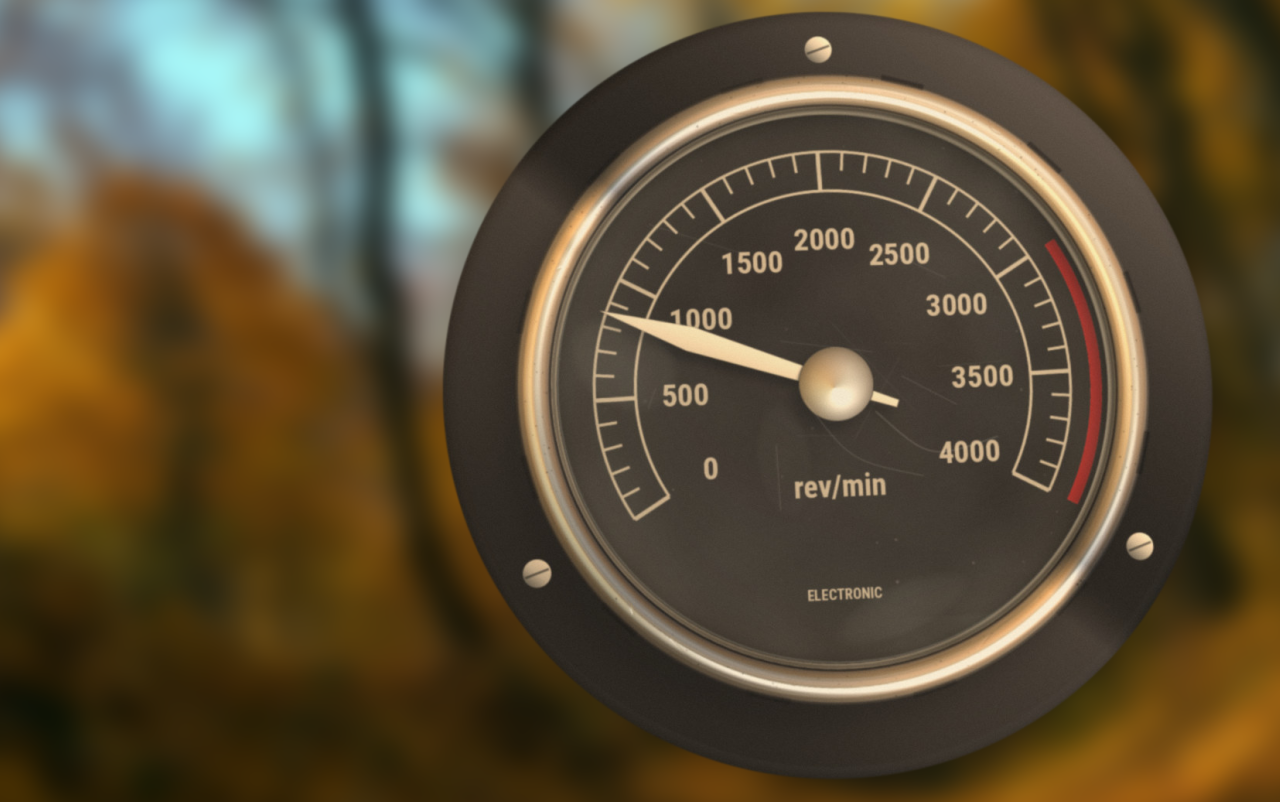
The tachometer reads 850rpm
